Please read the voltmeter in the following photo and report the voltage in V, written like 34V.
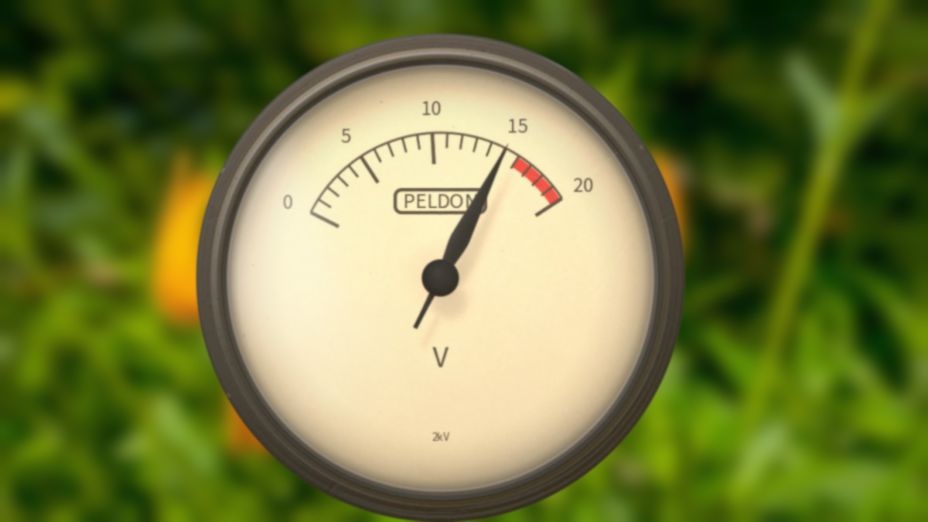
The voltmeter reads 15V
